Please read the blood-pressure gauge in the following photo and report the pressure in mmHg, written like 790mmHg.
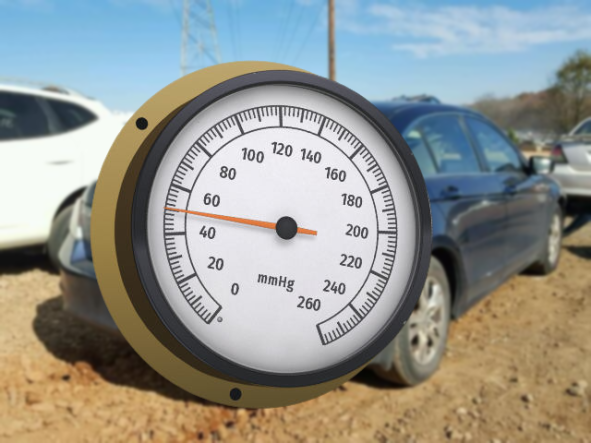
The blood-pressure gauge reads 50mmHg
